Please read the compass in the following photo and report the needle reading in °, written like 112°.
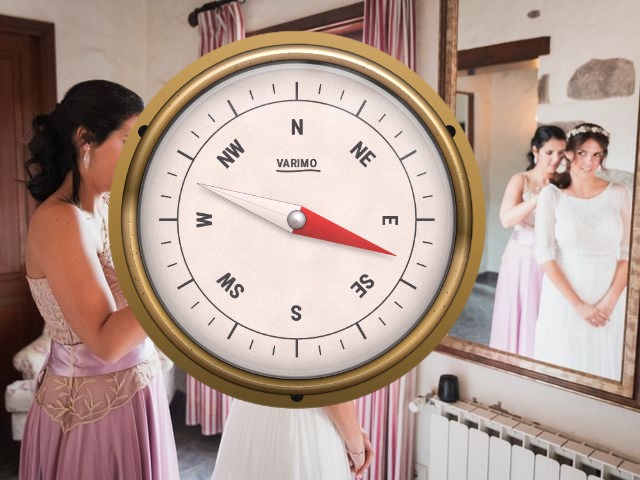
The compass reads 110°
